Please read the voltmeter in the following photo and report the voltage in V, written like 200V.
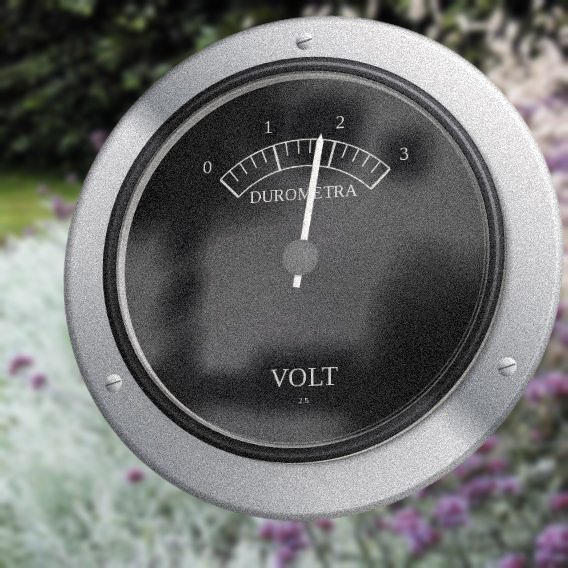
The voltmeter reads 1.8V
